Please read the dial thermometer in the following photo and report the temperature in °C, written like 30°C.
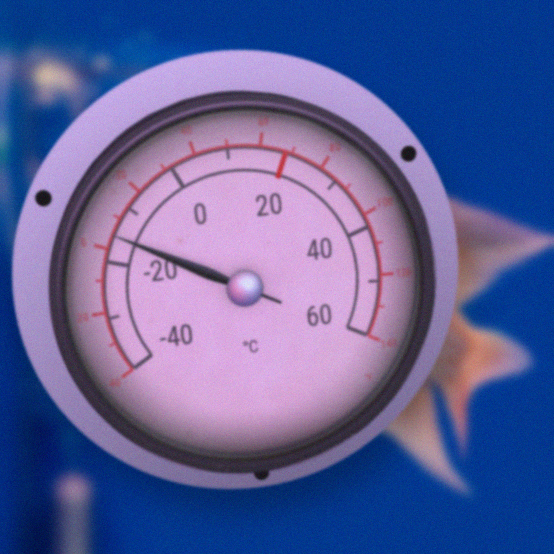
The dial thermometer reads -15°C
